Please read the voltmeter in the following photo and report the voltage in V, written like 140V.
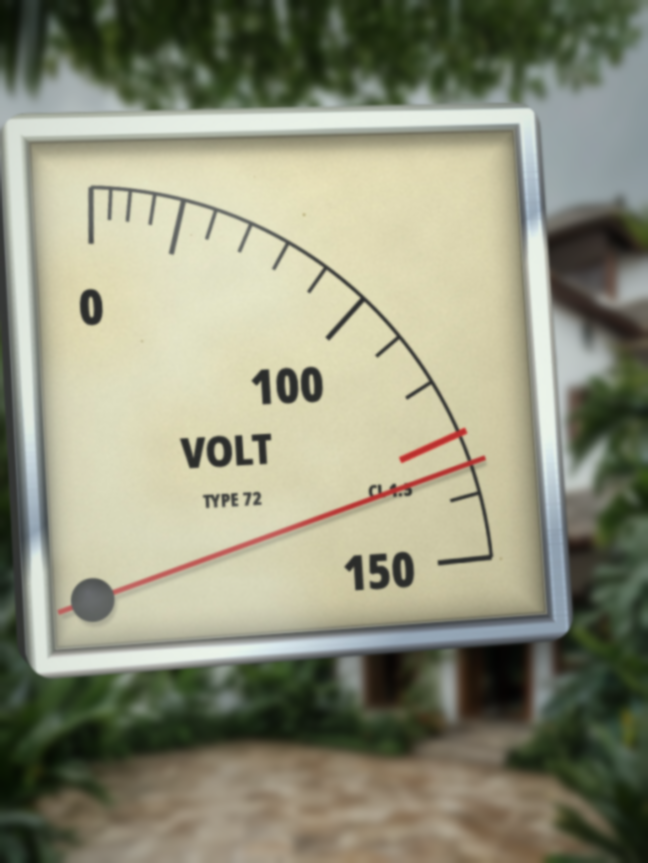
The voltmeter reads 135V
